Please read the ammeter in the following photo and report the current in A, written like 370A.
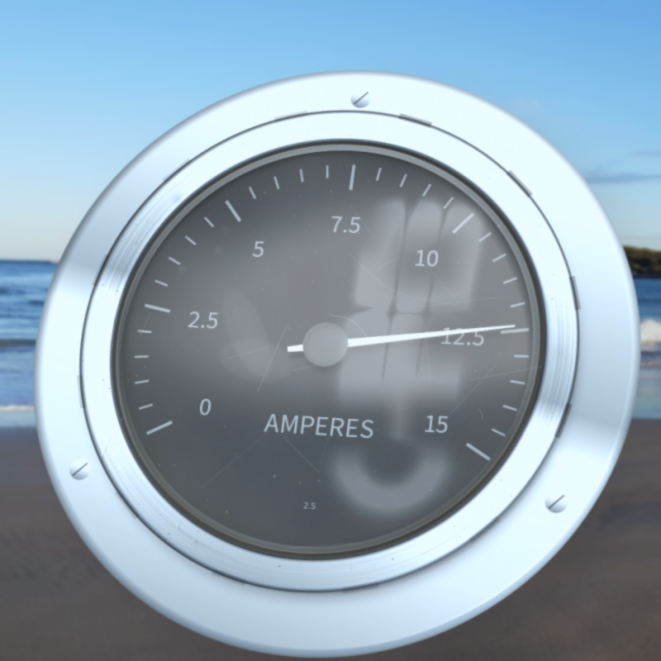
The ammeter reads 12.5A
